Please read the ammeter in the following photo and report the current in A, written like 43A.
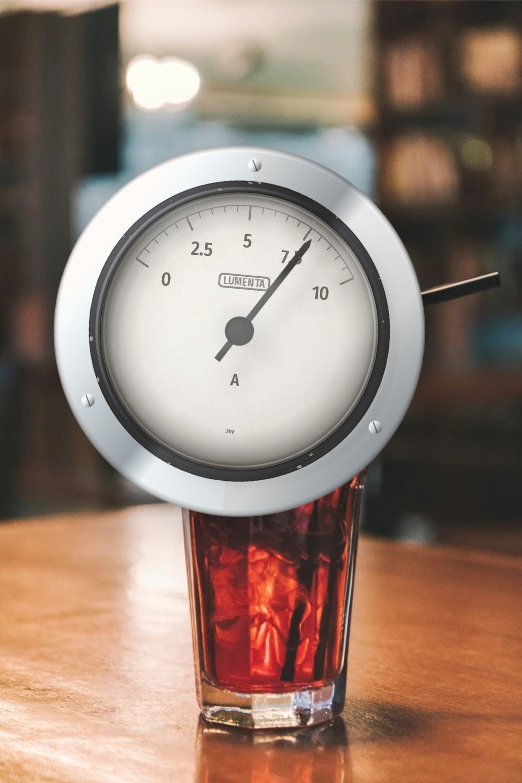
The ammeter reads 7.75A
